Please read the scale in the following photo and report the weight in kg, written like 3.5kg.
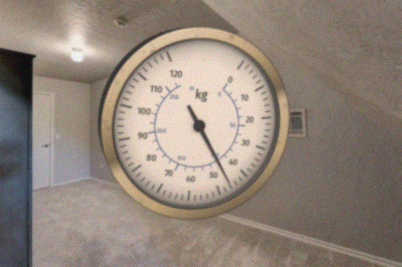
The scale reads 46kg
